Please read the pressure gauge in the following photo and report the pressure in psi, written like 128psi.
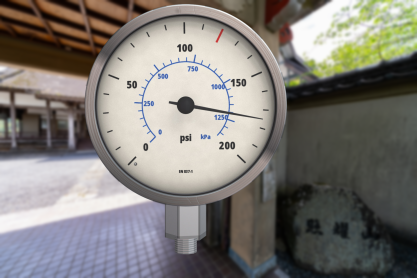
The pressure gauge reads 175psi
